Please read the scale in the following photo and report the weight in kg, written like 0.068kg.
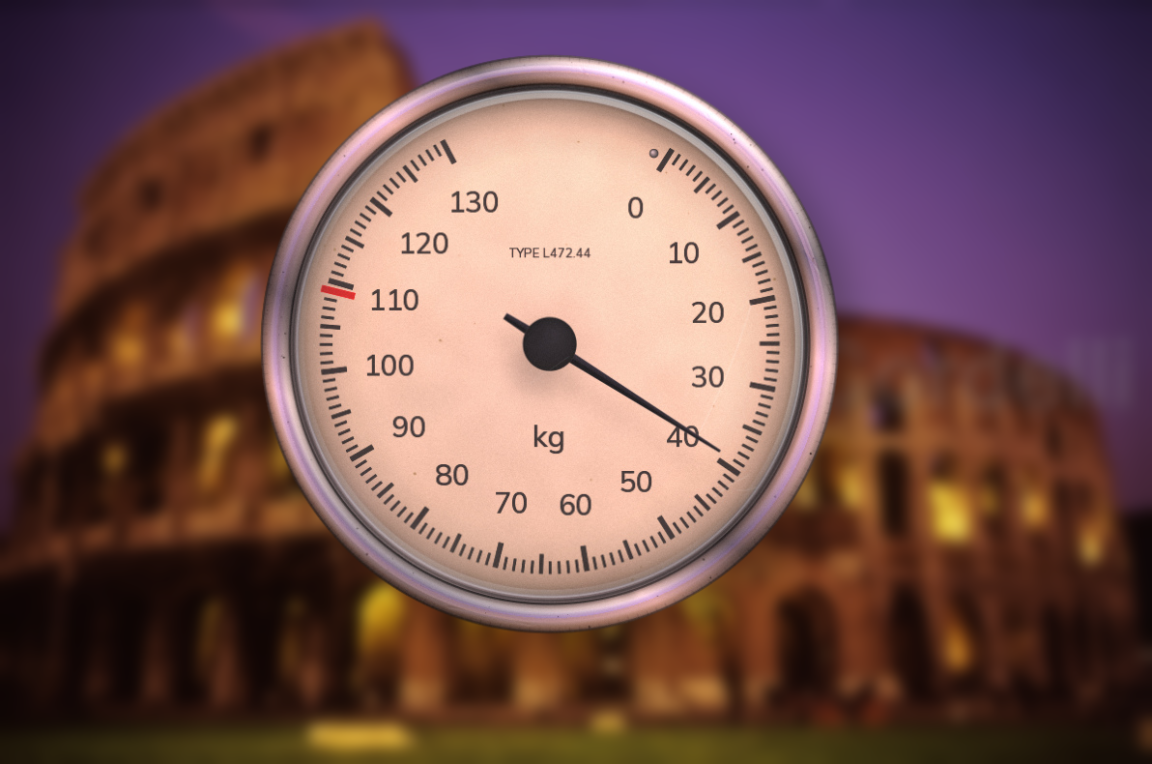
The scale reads 39kg
